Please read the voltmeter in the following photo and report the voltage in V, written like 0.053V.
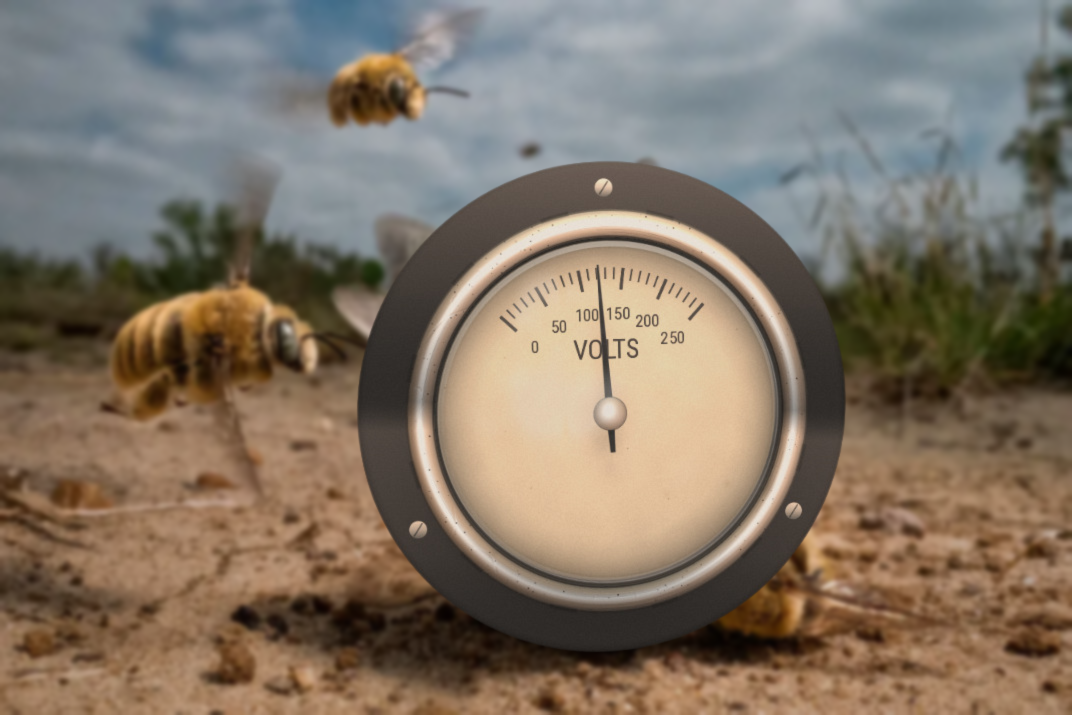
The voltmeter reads 120V
